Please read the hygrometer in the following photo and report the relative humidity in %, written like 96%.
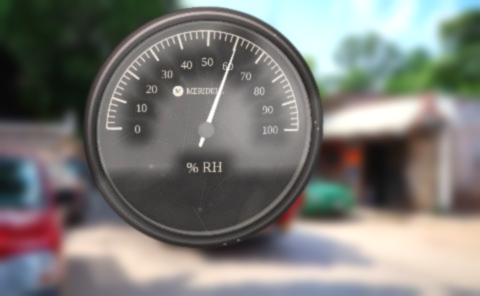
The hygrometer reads 60%
